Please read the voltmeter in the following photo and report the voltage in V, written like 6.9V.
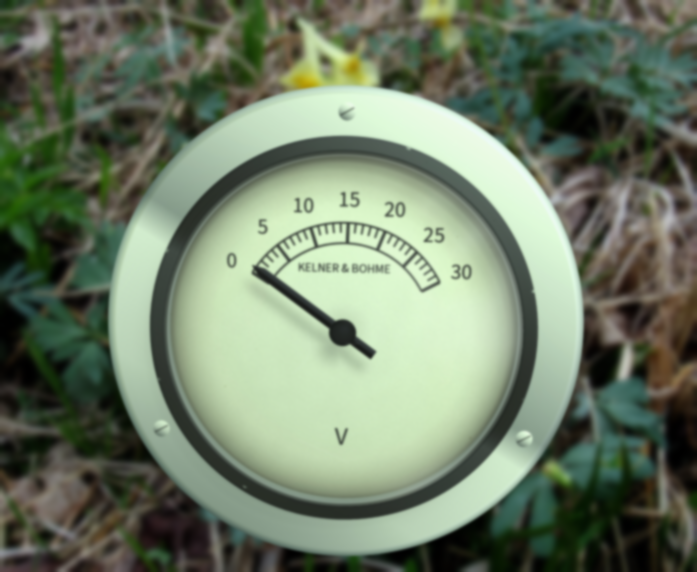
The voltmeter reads 1V
